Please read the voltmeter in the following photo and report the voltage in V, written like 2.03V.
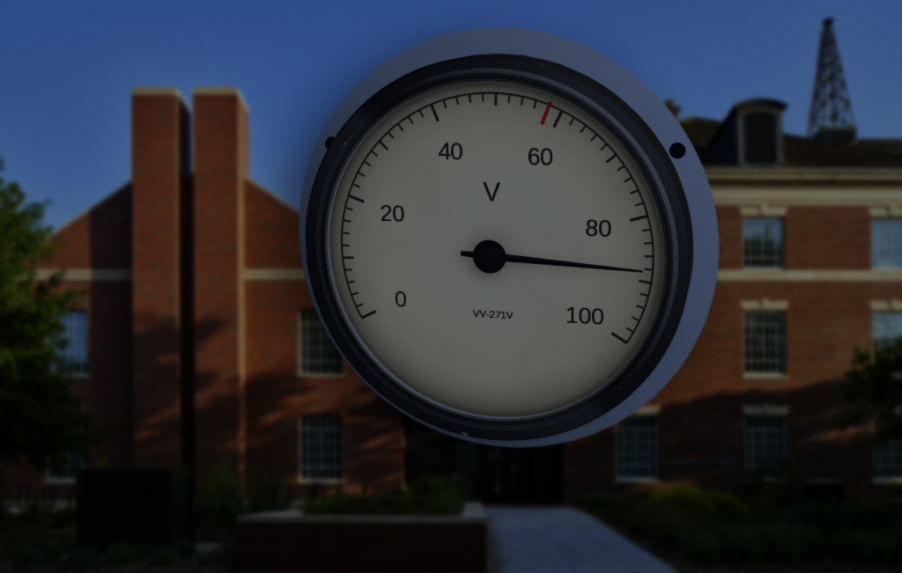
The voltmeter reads 88V
